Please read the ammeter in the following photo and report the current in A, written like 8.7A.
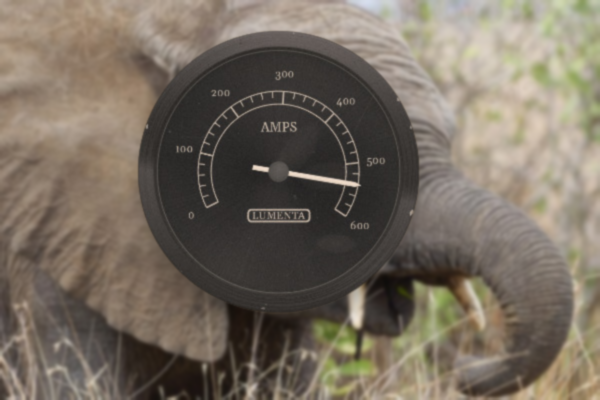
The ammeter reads 540A
